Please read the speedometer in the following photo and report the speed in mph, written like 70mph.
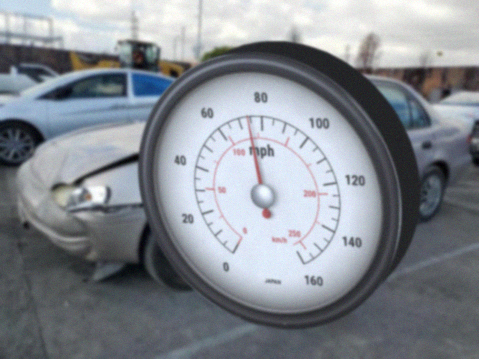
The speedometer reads 75mph
